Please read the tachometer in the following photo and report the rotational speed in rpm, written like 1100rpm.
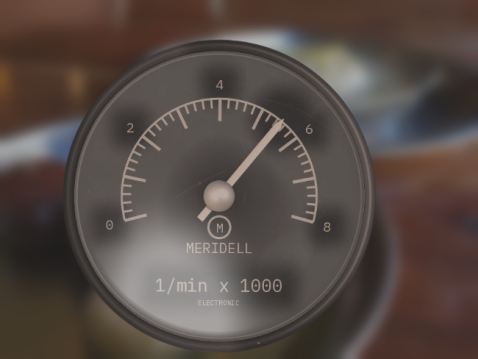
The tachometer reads 5500rpm
